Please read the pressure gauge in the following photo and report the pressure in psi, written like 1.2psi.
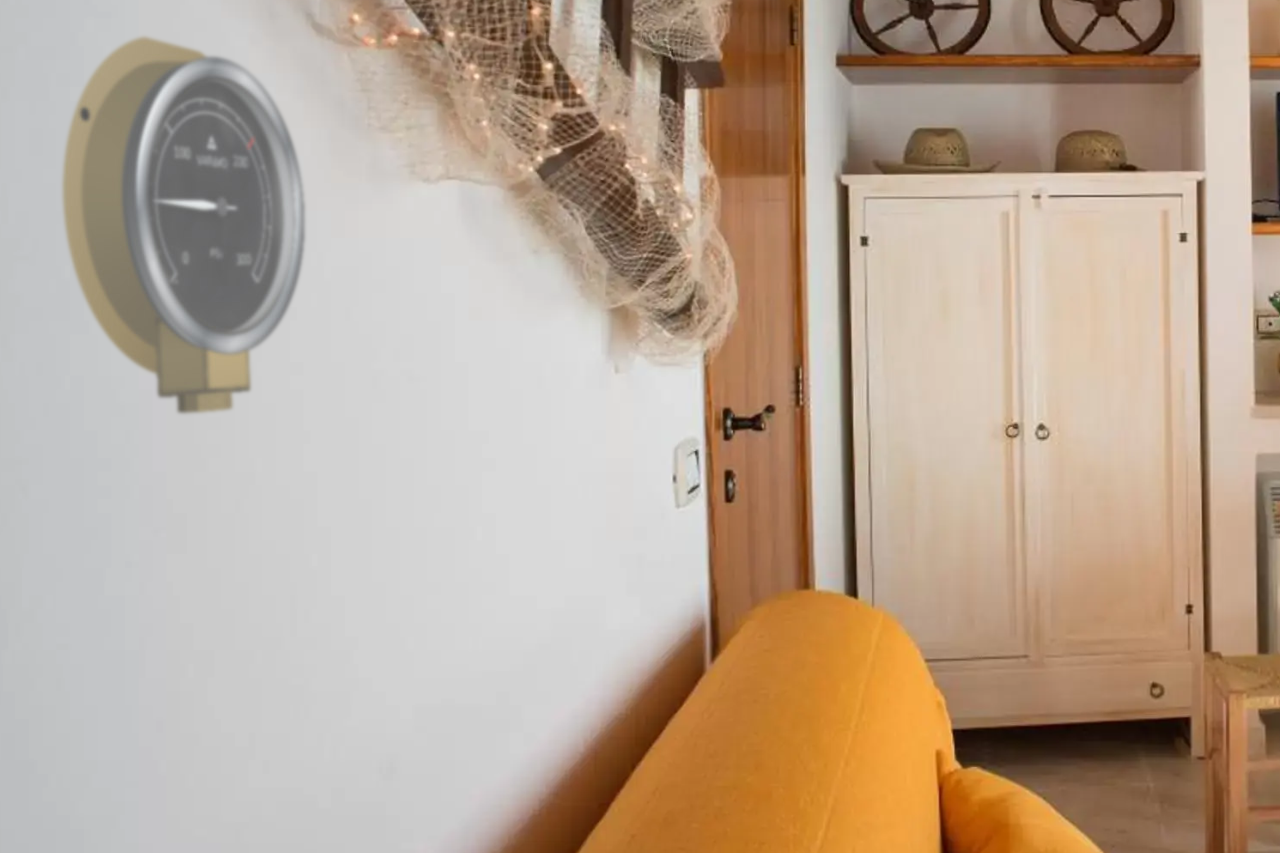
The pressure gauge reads 50psi
